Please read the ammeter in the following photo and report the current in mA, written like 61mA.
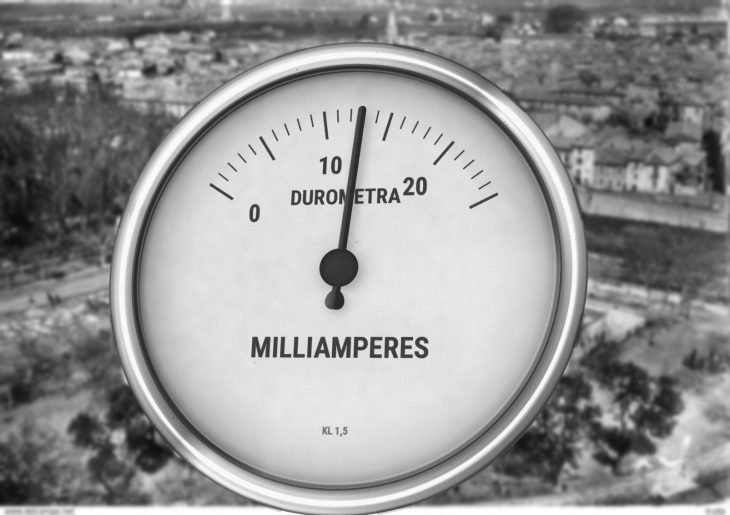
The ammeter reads 13mA
